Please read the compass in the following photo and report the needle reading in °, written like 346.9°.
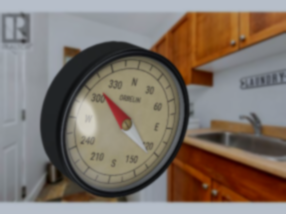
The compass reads 307.5°
